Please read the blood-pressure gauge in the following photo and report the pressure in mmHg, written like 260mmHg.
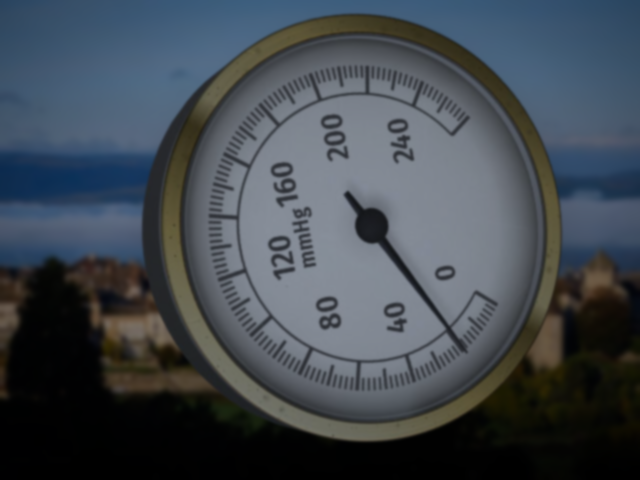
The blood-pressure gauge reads 20mmHg
